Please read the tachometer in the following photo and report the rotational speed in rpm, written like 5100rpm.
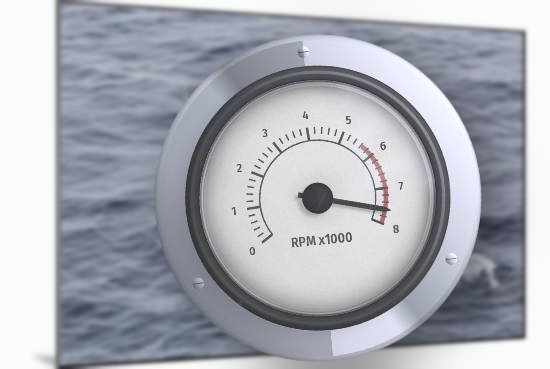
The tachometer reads 7600rpm
